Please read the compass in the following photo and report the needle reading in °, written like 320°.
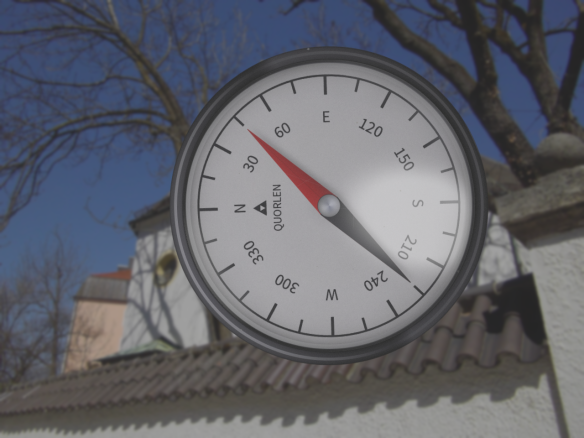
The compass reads 45°
